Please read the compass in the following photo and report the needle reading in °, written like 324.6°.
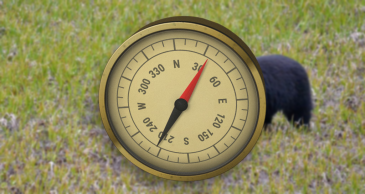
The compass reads 35°
